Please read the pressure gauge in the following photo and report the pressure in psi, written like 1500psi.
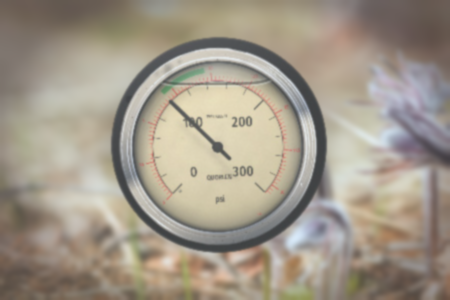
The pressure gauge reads 100psi
